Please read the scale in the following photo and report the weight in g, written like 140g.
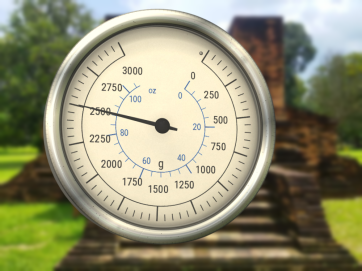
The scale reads 2500g
